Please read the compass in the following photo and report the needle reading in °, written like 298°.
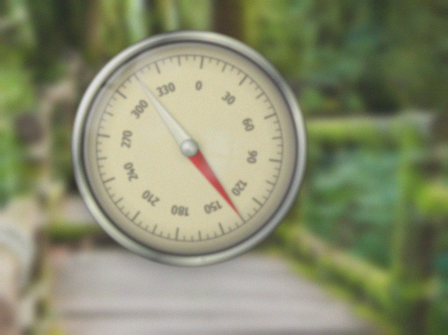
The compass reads 135°
